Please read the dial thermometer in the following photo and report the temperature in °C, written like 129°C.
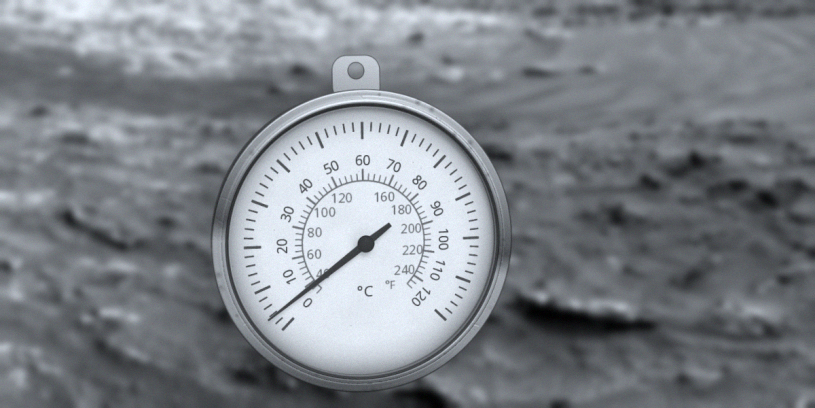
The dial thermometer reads 4°C
